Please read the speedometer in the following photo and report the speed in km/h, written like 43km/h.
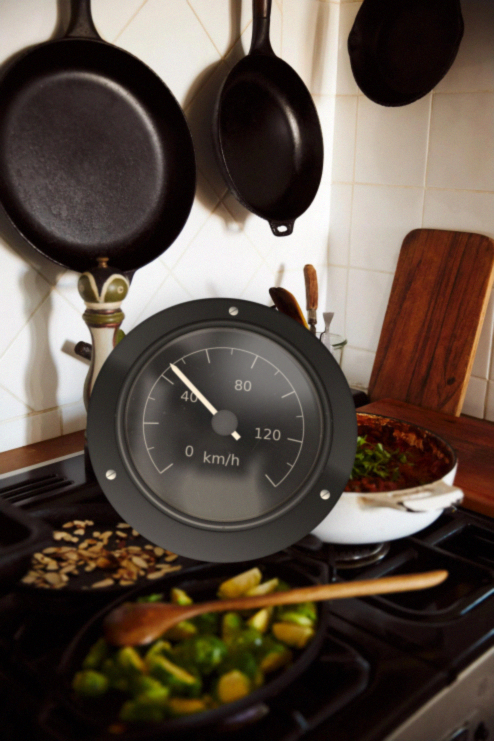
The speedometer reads 45km/h
